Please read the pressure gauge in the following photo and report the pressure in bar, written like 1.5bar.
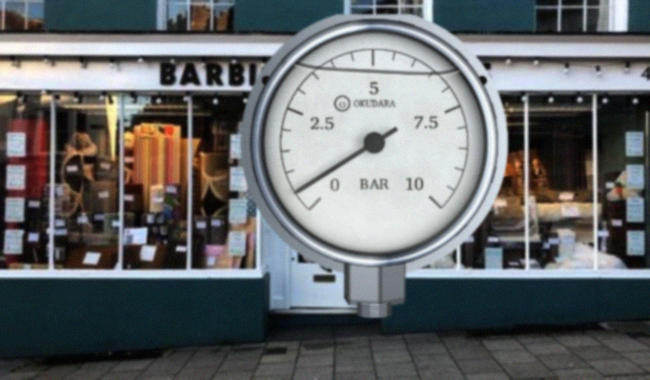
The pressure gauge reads 0.5bar
